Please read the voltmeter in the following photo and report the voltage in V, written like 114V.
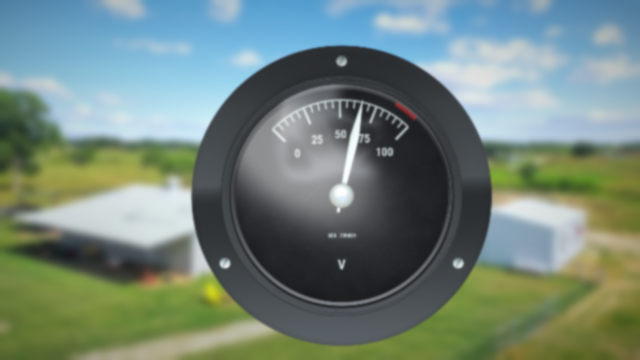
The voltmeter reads 65V
